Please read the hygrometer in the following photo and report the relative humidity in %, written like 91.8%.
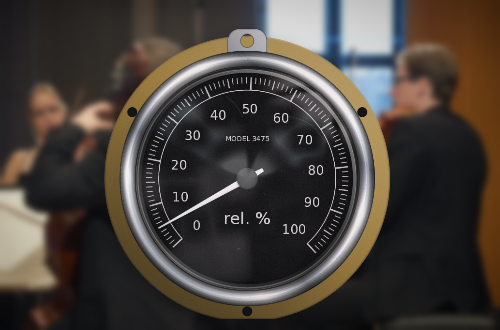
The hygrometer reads 5%
